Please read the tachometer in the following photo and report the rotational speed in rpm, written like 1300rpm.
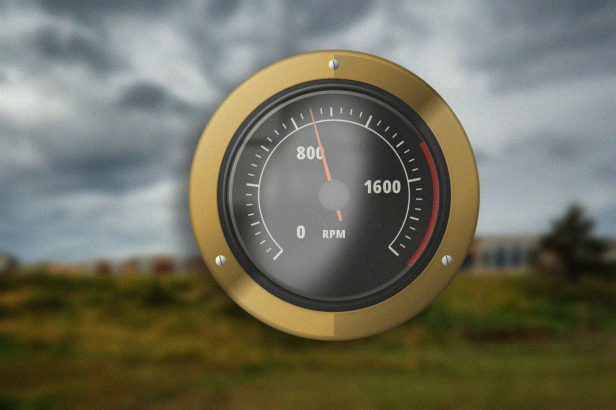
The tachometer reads 900rpm
